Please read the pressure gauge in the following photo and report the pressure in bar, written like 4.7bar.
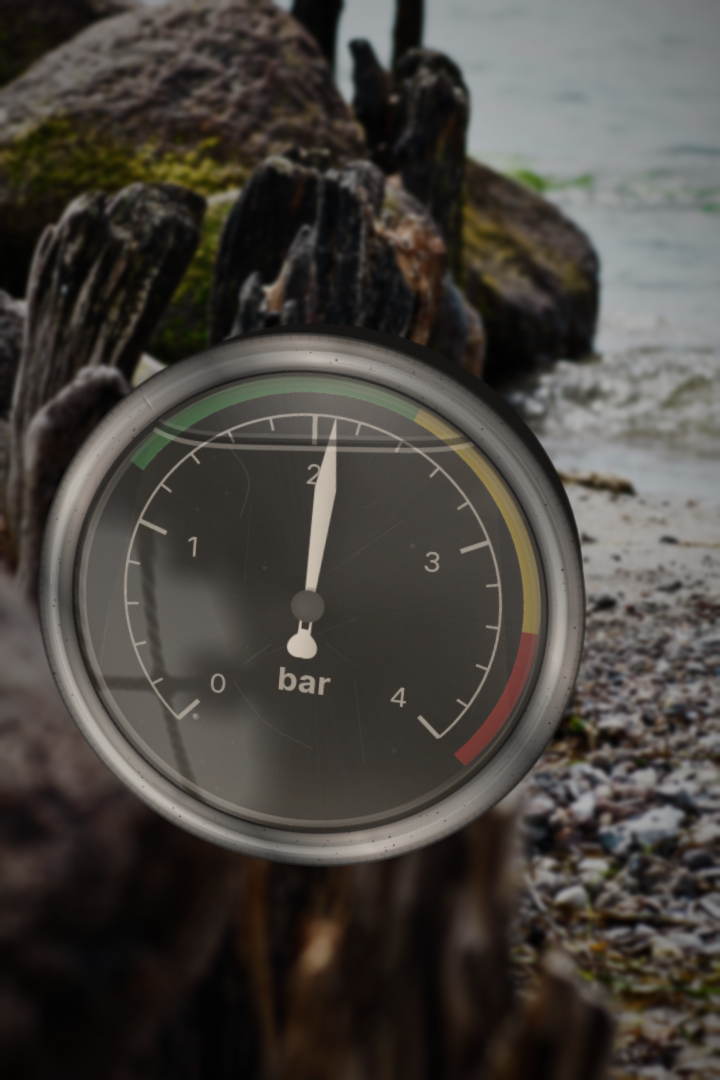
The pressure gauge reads 2.1bar
